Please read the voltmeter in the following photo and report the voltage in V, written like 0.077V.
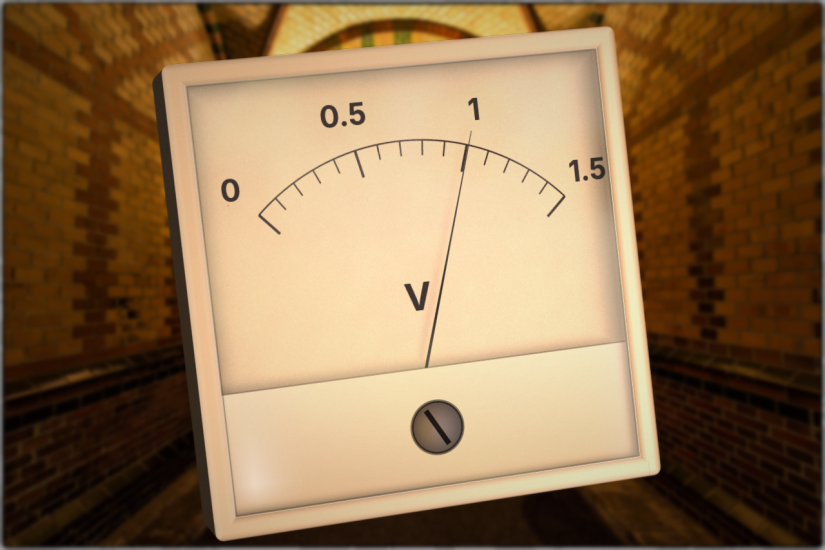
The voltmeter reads 1V
